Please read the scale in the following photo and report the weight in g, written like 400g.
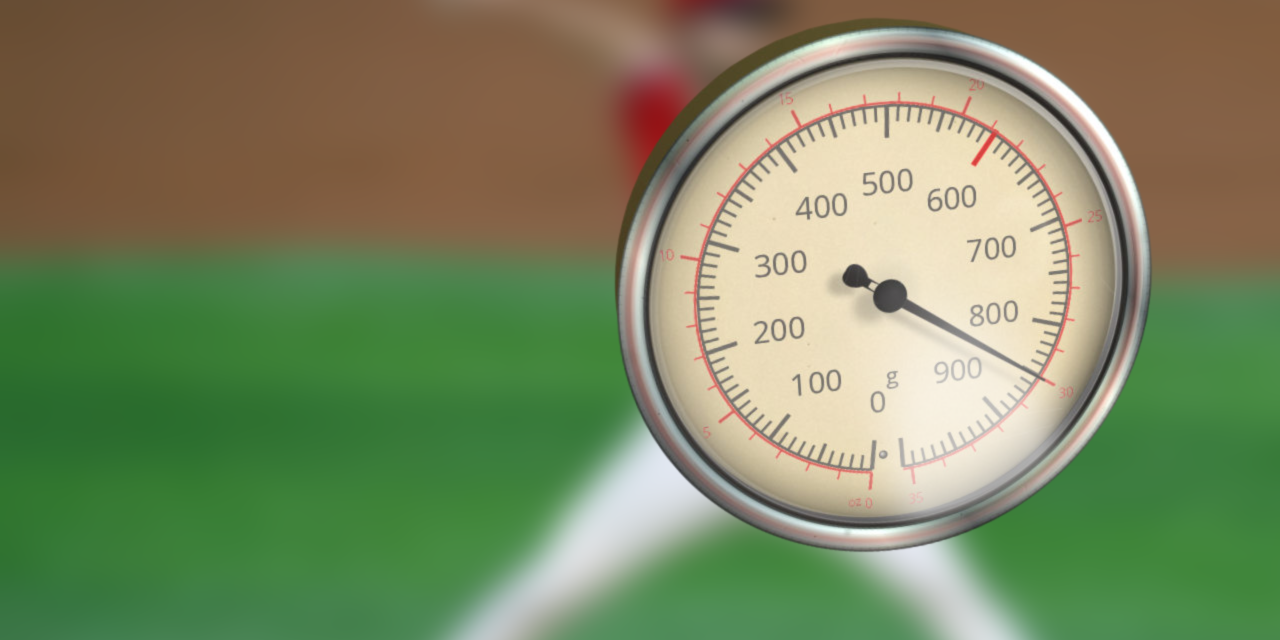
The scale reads 850g
